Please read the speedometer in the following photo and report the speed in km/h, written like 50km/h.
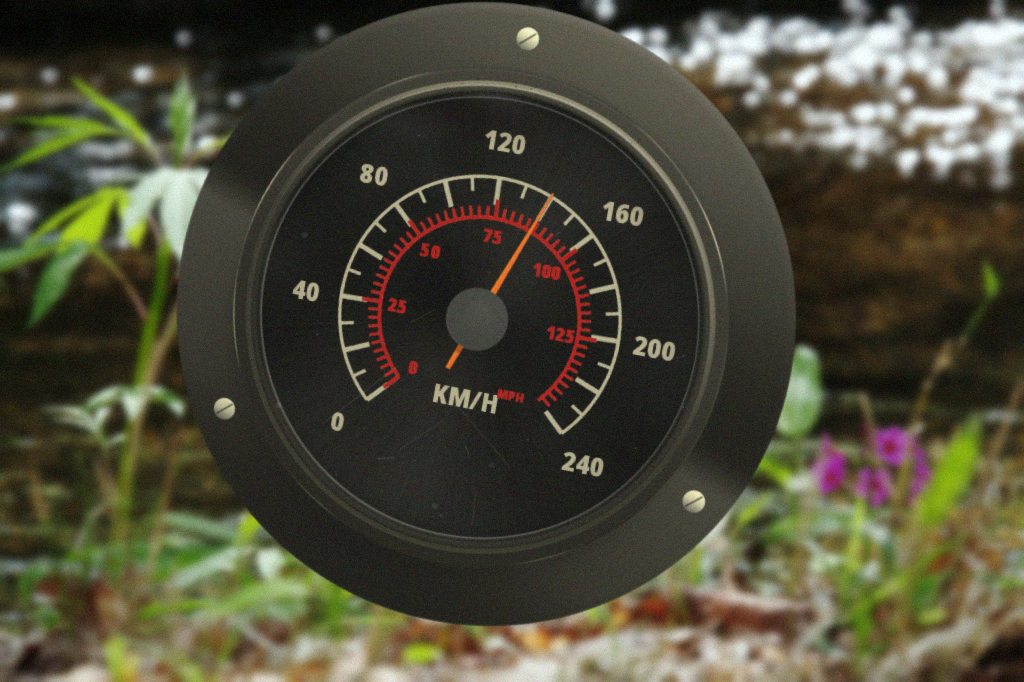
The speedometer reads 140km/h
